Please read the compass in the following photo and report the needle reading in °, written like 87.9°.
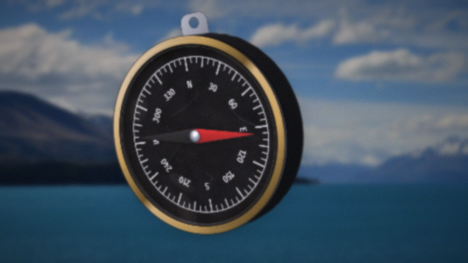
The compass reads 95°
